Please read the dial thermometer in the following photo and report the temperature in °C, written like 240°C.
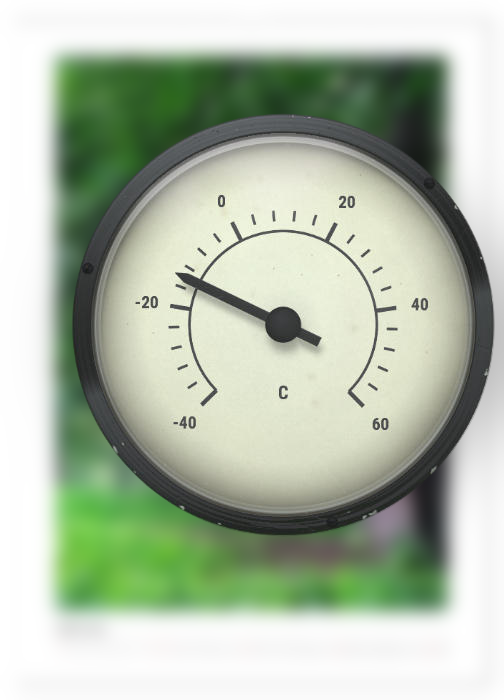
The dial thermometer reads -14°C
